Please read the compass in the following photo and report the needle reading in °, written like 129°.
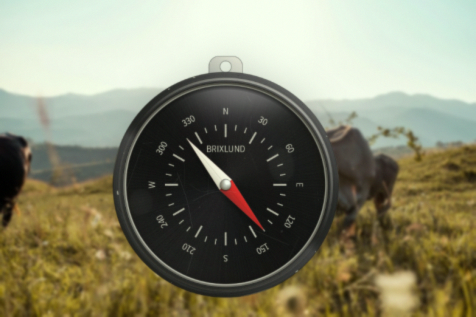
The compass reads 140°
